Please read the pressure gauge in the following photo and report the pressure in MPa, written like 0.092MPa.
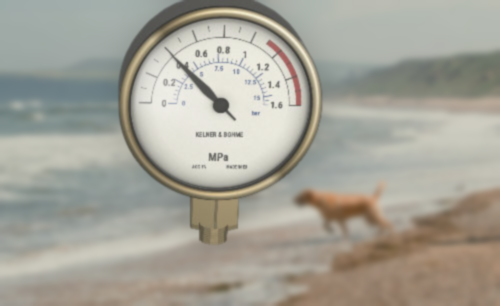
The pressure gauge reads 0.4MPa
